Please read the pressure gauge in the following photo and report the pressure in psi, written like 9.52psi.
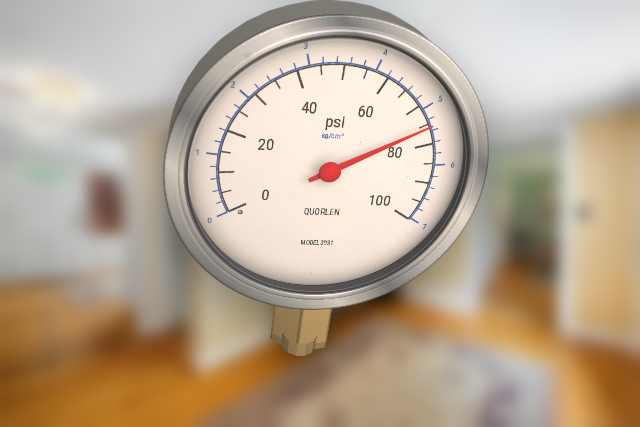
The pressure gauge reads 75psi
